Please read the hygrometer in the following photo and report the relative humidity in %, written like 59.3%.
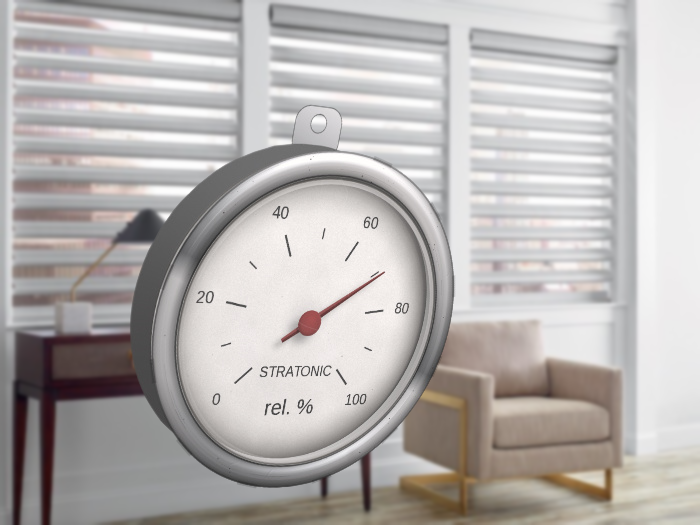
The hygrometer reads 70%
